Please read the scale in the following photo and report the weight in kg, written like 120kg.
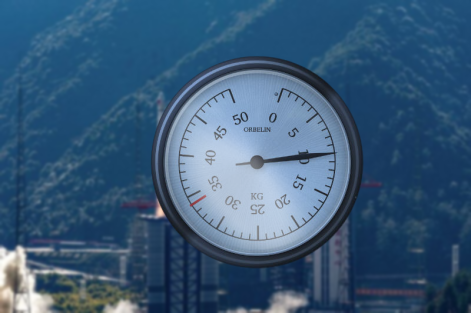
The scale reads 10kg
